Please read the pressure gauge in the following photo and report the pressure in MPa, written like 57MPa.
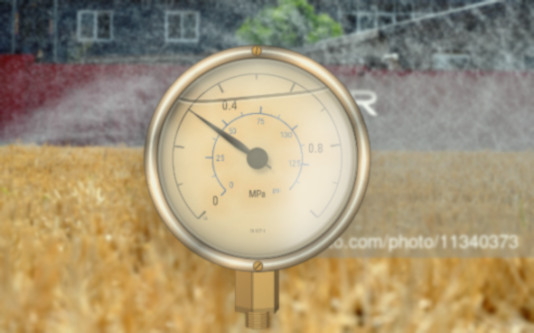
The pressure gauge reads 0.3MPa
